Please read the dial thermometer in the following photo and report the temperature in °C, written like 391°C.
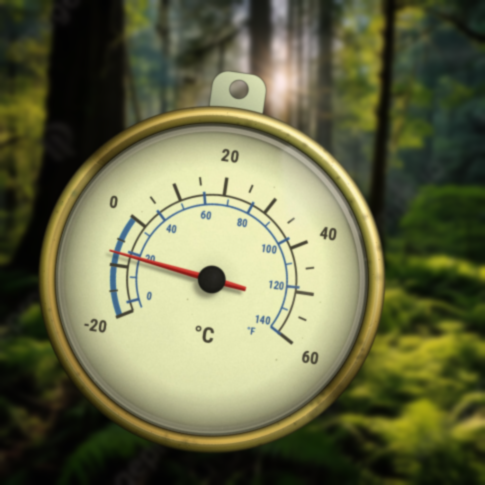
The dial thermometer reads -7.5°C
